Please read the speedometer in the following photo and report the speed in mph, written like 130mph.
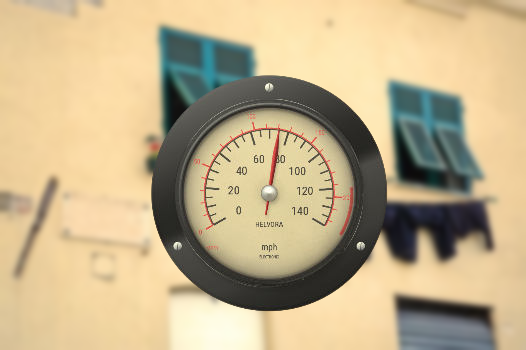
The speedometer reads 75mph
